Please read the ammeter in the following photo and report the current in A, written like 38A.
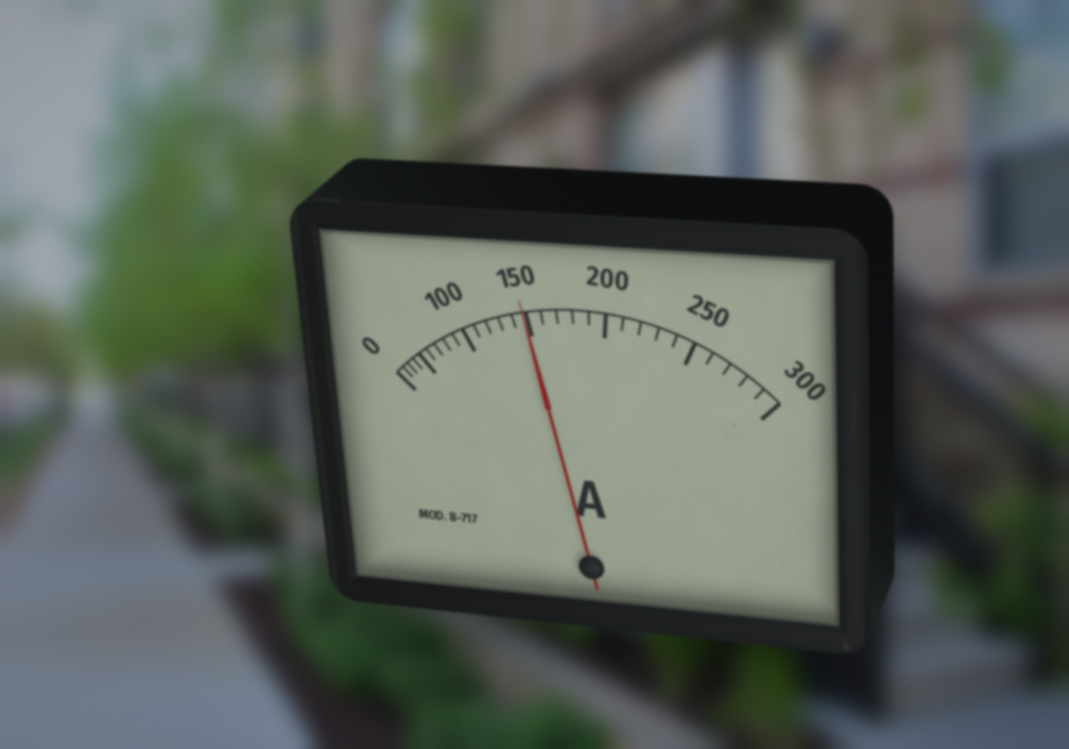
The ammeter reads 150A
